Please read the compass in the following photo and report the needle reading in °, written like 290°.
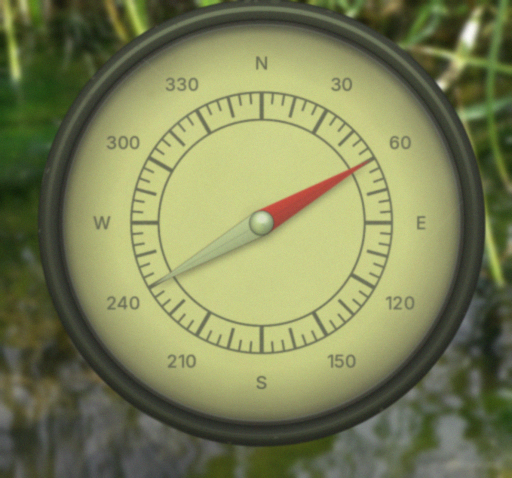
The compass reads 60°
